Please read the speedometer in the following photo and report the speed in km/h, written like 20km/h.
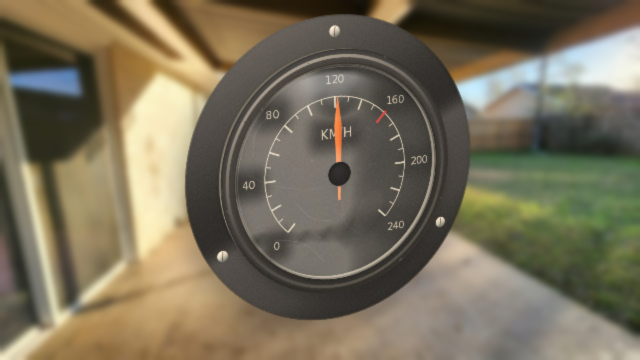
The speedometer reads 120km/h
